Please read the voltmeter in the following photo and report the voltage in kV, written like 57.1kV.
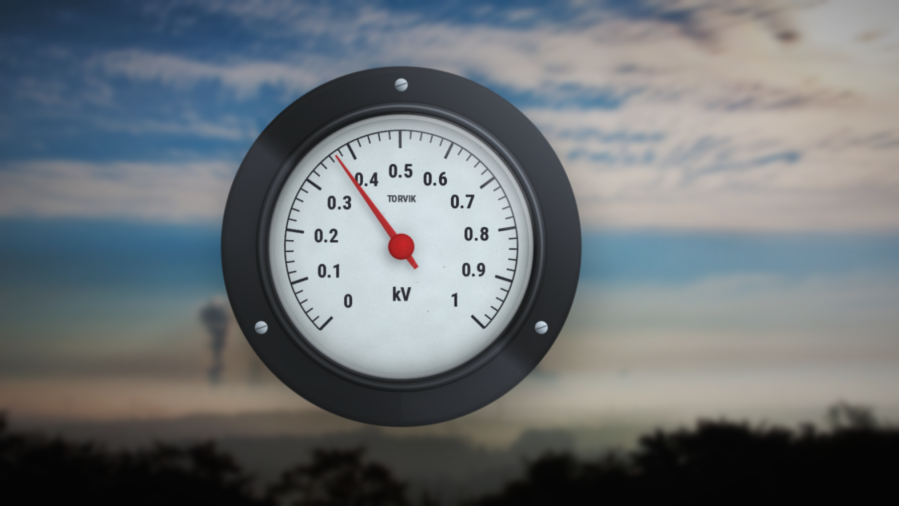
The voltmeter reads 0.37kV
